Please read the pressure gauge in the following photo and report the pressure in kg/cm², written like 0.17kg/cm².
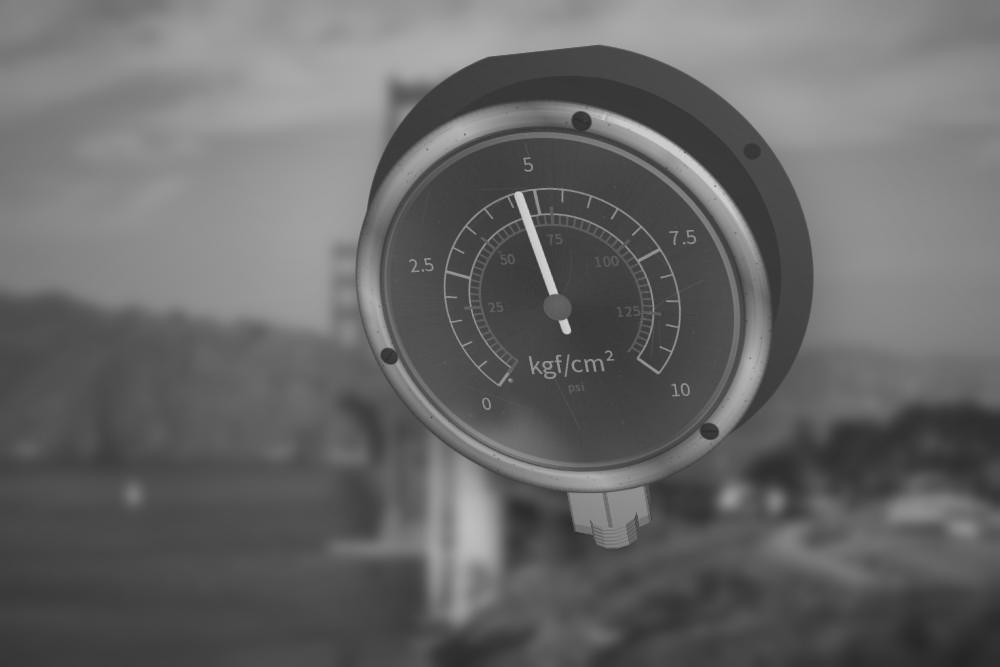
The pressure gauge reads 4.75kg/cm²
